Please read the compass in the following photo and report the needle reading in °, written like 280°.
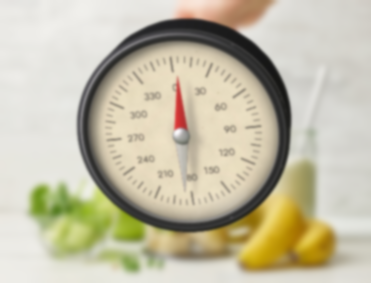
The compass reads 5°
